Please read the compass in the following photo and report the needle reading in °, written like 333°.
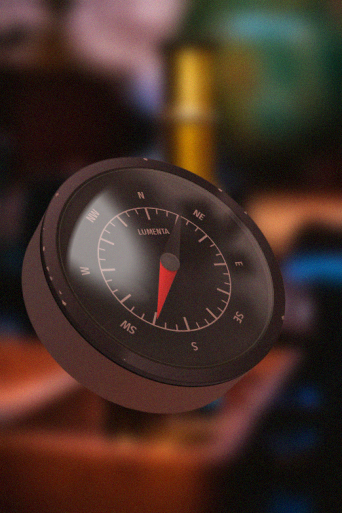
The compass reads 210°
